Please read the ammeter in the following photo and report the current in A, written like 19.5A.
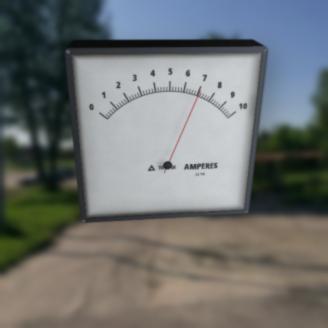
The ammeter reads 7A
